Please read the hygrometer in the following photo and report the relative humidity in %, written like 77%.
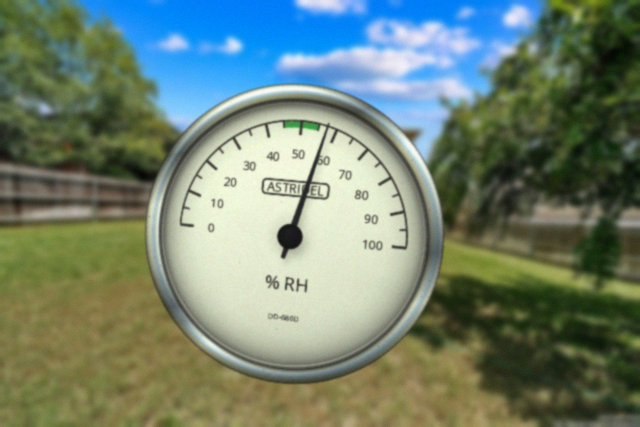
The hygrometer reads 57.5%
